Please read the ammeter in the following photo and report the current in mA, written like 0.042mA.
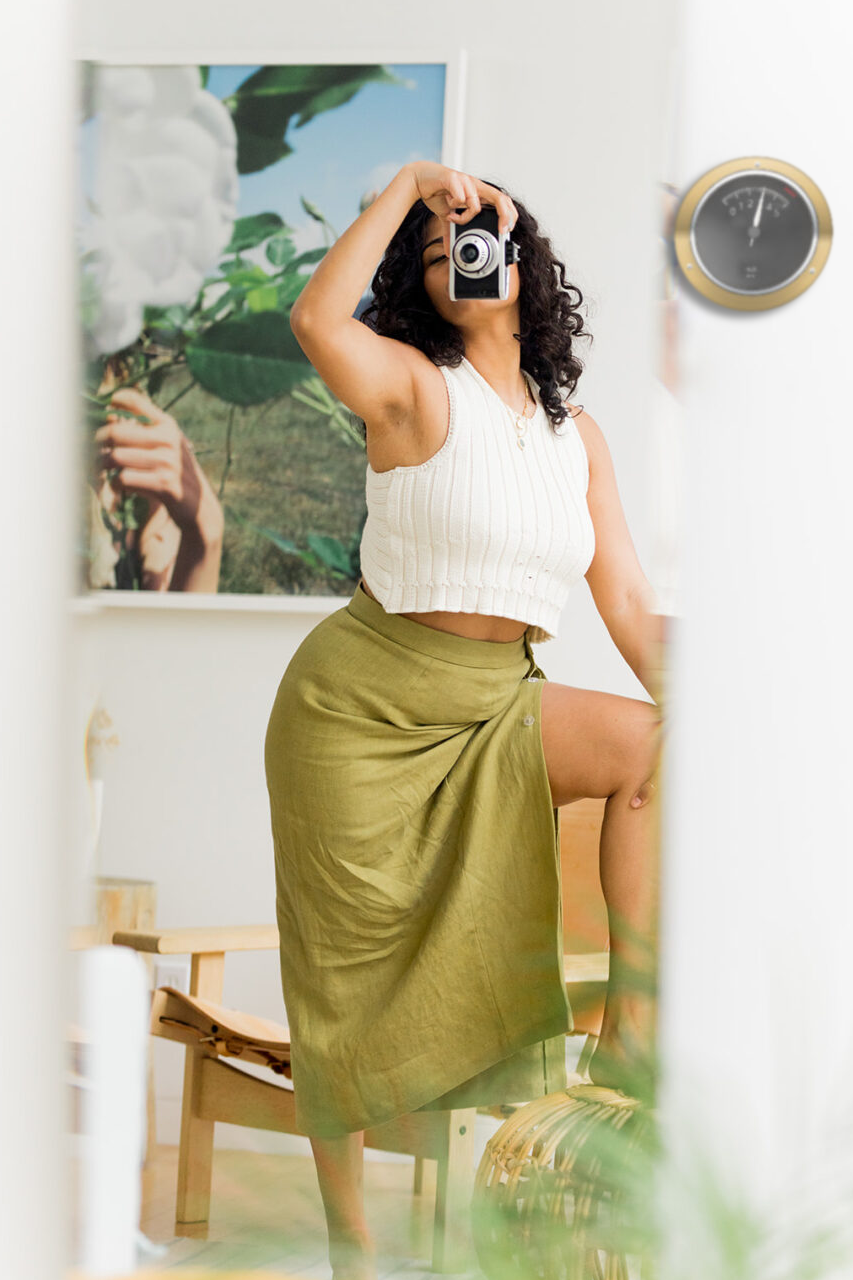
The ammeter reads 3mA
